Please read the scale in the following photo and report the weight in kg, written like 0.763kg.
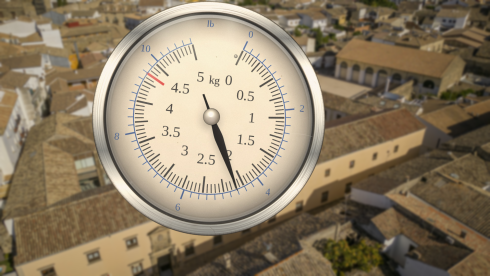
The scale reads 2.1kg
